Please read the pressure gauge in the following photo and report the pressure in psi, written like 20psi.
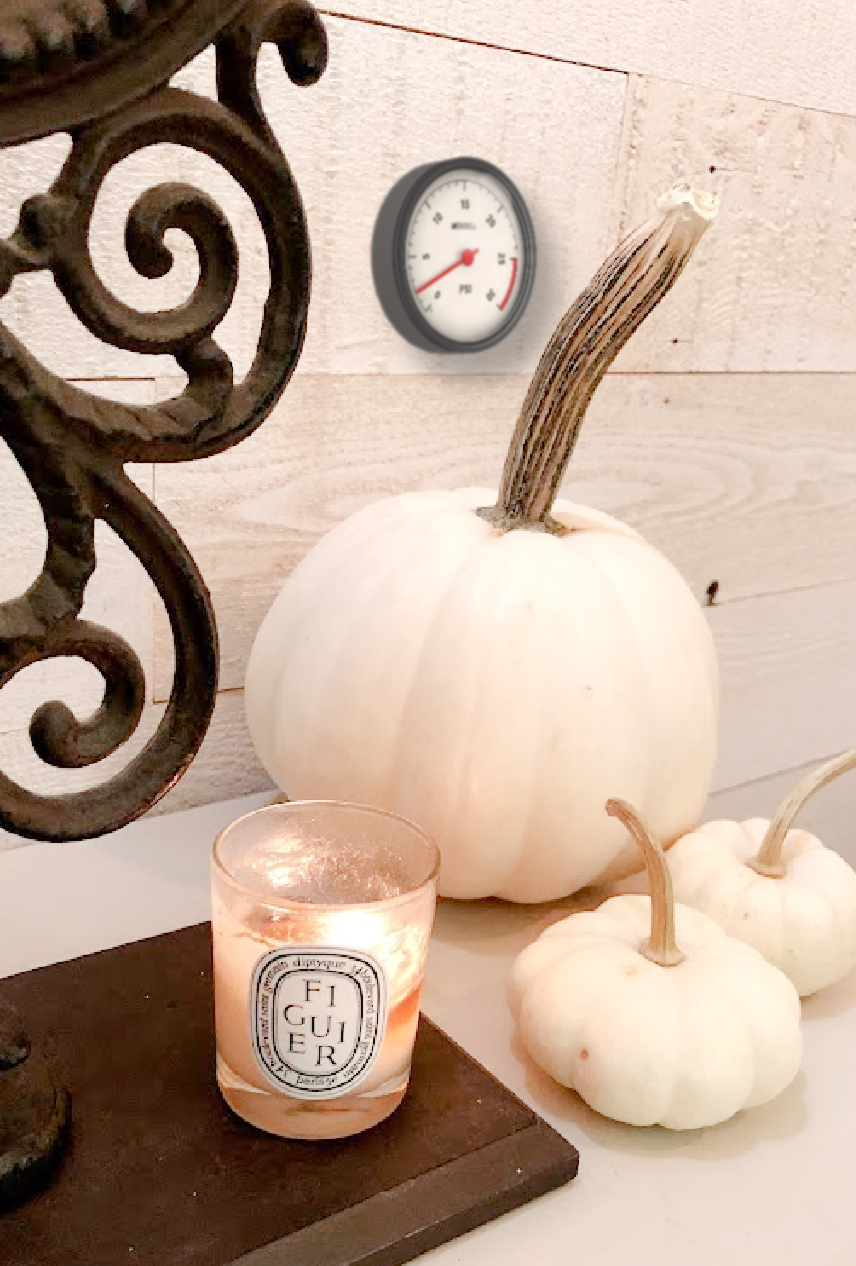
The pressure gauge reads 2psi
